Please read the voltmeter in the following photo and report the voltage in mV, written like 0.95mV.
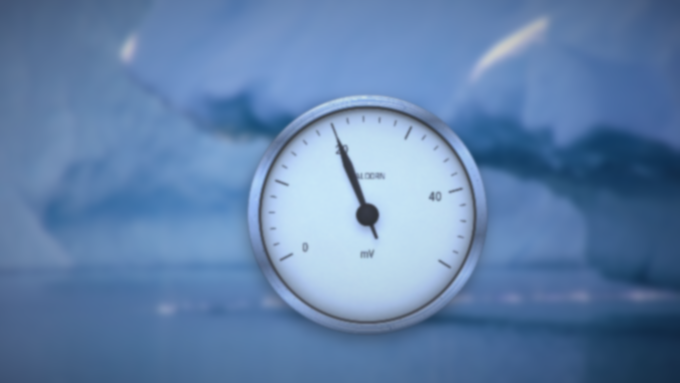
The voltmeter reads 20mV
